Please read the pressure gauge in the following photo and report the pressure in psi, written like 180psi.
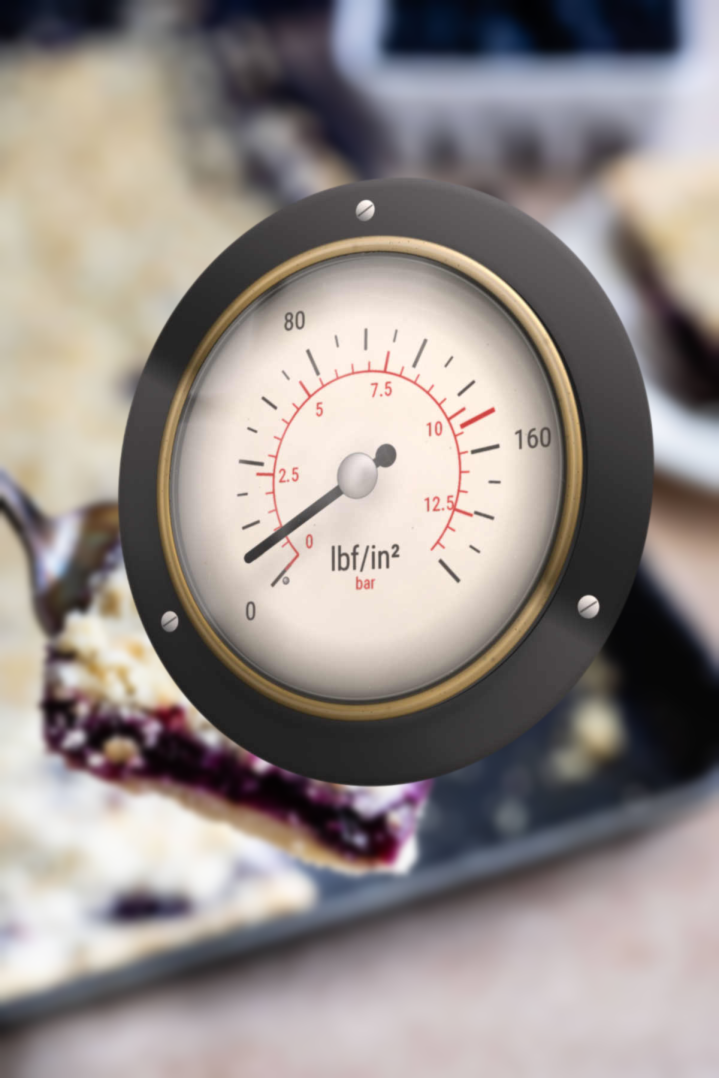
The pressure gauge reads 10psi
